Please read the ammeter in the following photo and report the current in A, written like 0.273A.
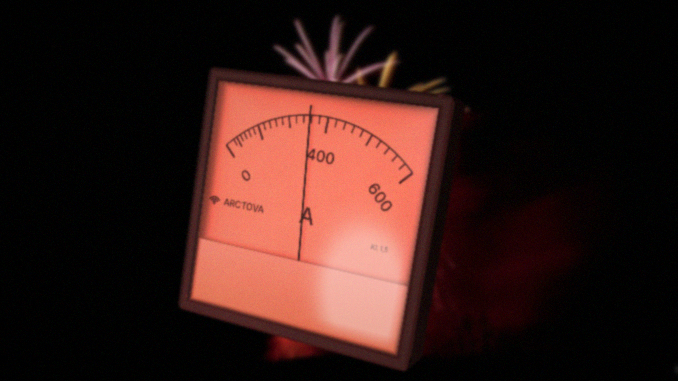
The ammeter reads 360A
